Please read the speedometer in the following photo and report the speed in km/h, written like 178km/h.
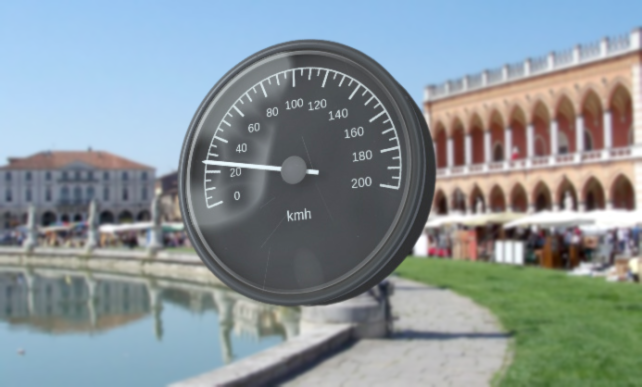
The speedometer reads 25km/h
